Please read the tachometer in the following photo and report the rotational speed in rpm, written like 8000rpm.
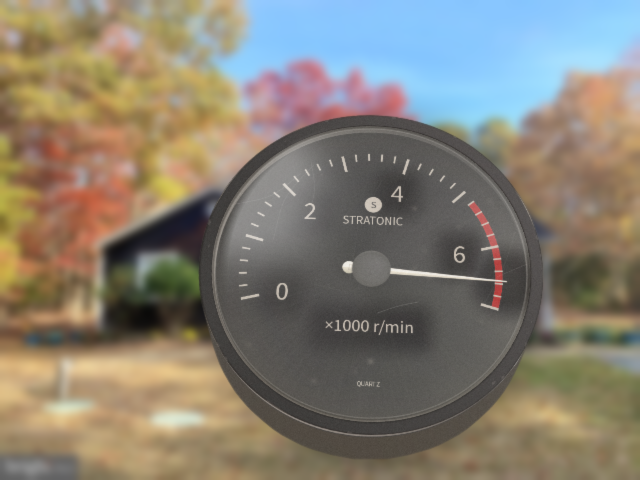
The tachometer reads 6600rpm
